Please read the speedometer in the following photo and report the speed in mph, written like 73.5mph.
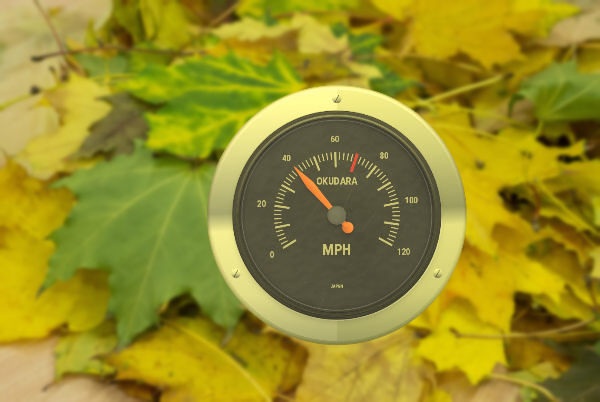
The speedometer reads 40mph
